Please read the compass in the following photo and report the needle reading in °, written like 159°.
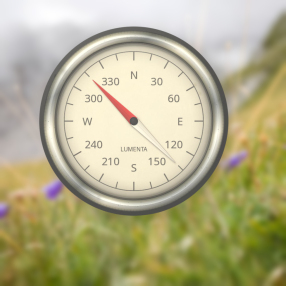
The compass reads 315°
